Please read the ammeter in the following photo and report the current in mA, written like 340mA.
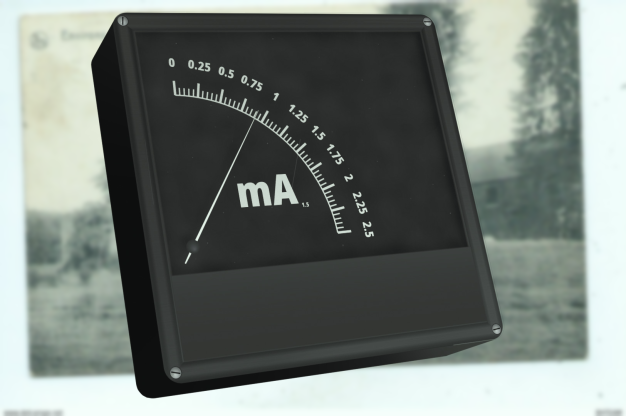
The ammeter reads 0.9mA
